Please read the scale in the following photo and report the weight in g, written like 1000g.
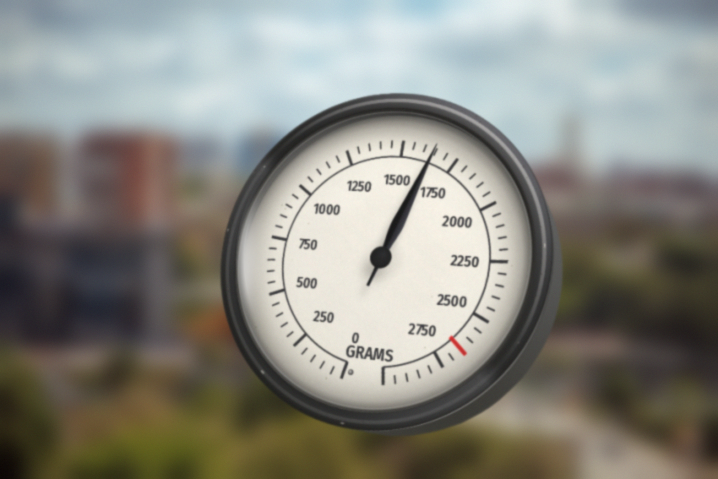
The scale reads 1650g
